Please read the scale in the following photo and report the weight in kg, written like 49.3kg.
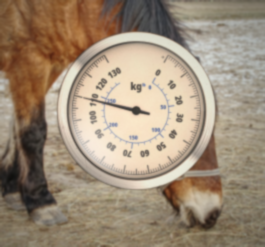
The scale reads 110kg
